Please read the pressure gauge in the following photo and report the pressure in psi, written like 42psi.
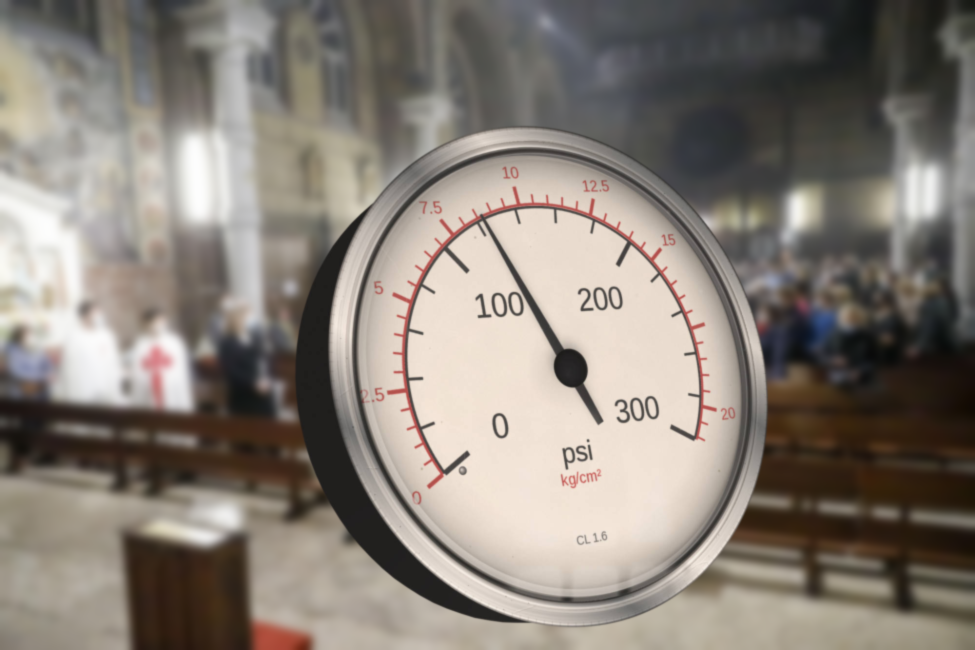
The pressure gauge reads 120psi
